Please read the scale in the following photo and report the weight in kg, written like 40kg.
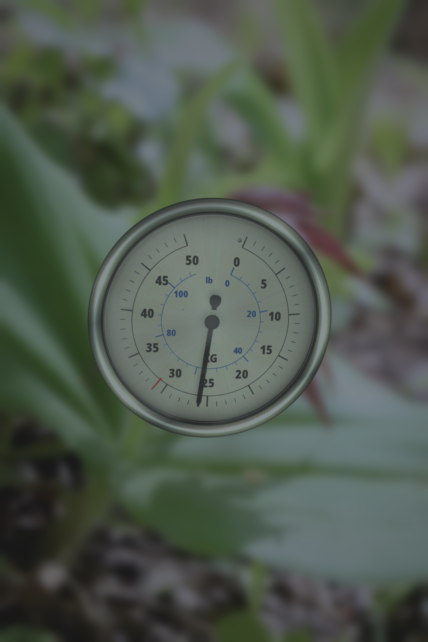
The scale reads 26kg
